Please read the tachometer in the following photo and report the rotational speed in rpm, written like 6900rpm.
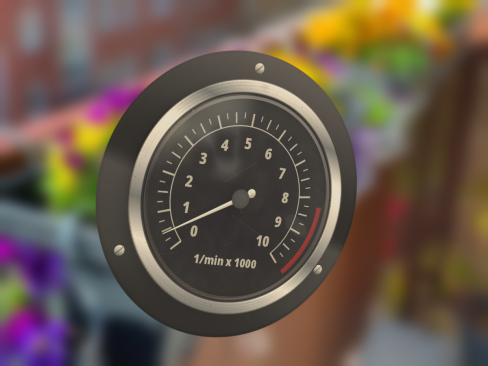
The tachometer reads 500rpm
